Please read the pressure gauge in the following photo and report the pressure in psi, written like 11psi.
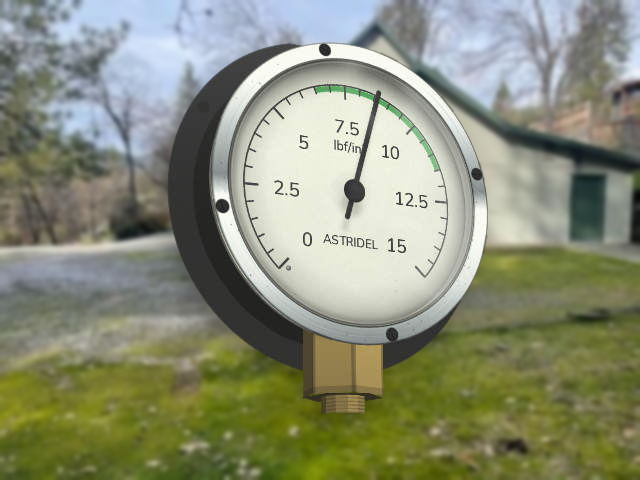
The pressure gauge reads 8.5psi
